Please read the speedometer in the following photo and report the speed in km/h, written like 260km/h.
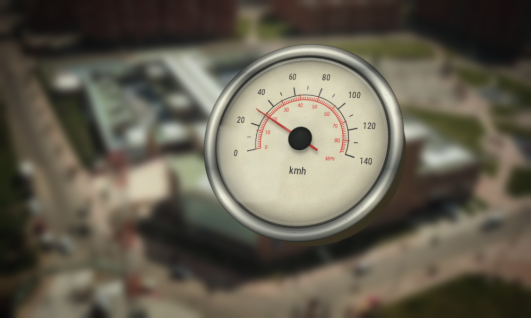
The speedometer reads 30km/h
